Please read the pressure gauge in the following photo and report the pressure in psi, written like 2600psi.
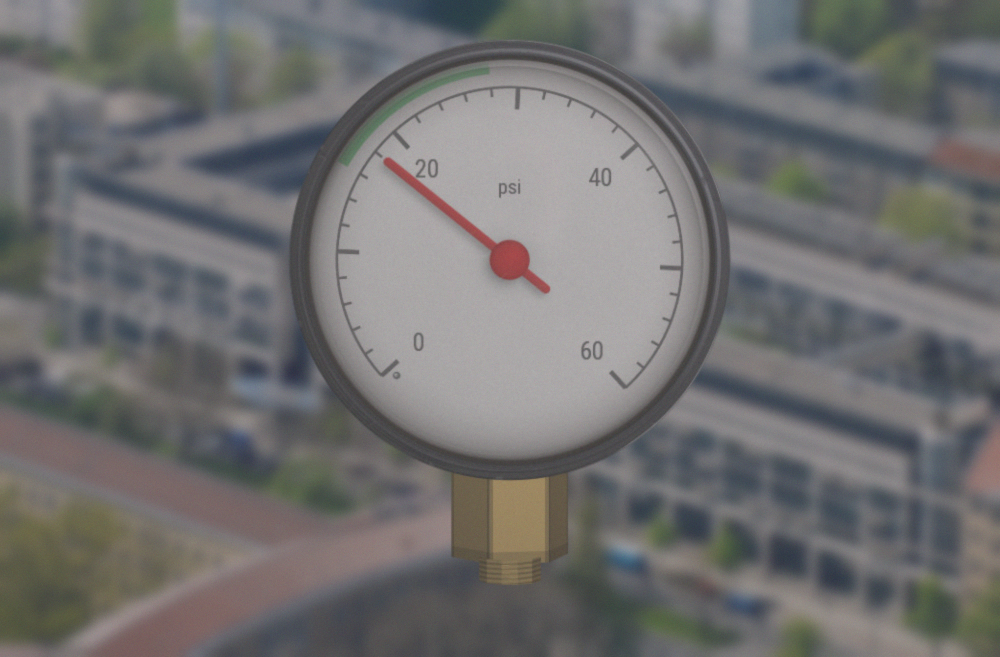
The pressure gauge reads 18psi
